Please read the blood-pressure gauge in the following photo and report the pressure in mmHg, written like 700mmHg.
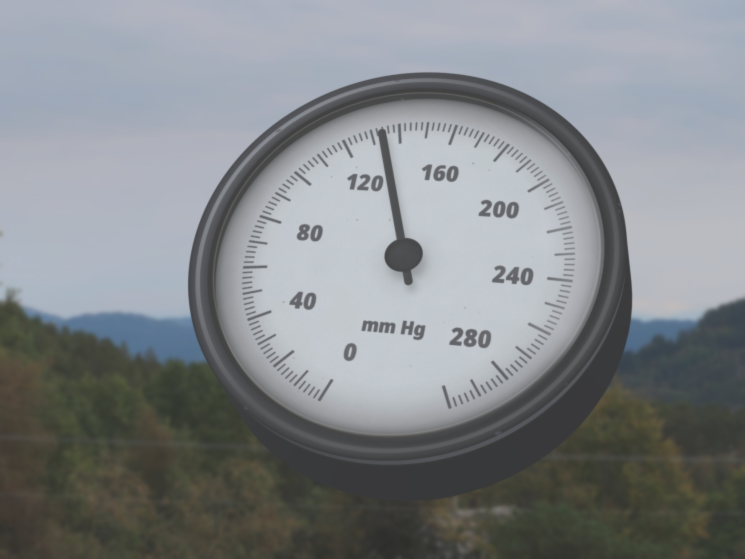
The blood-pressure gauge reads 134mmHg
